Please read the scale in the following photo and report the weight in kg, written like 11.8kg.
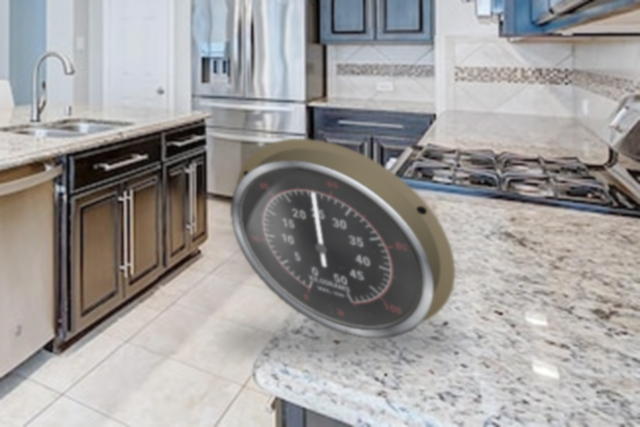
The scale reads 25kg
